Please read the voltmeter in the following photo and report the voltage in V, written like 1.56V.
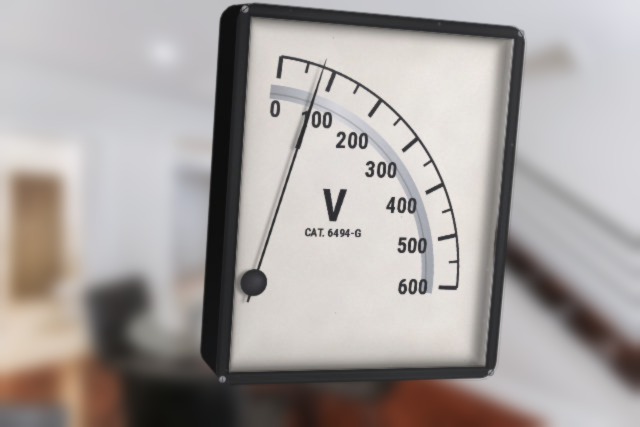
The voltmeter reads 75V
